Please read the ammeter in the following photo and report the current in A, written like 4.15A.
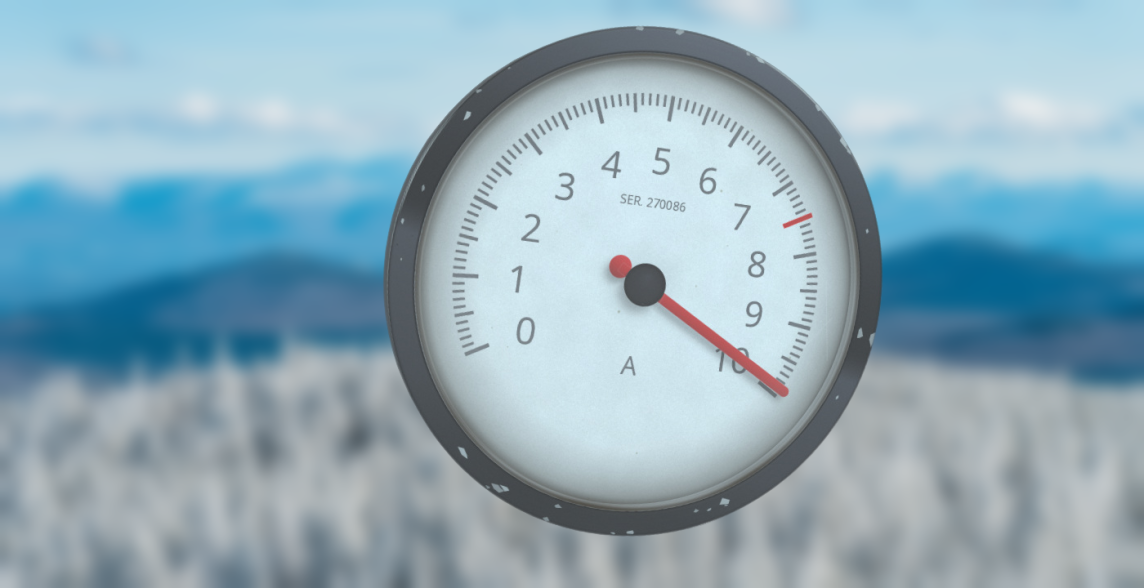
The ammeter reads 9.9A
